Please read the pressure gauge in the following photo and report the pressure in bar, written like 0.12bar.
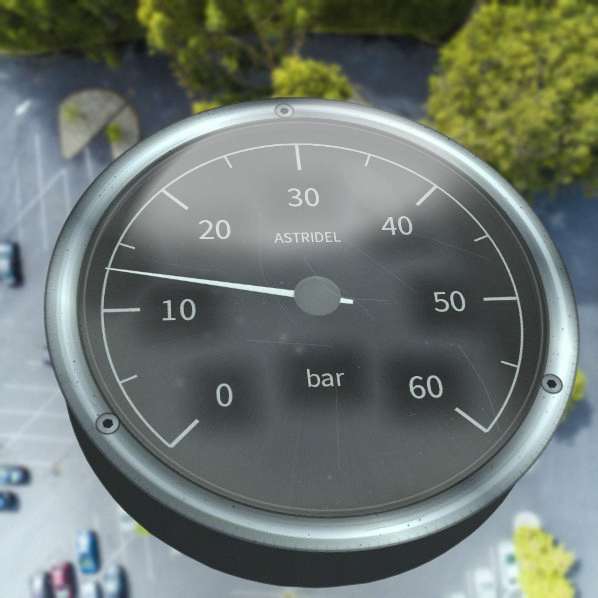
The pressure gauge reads 12.5bar
